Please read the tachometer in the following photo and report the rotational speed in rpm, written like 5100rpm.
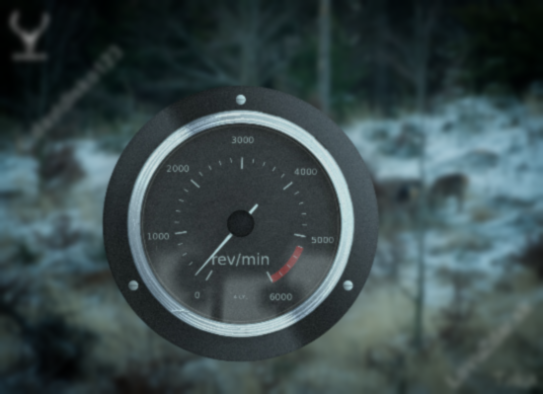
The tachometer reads 200rpm
